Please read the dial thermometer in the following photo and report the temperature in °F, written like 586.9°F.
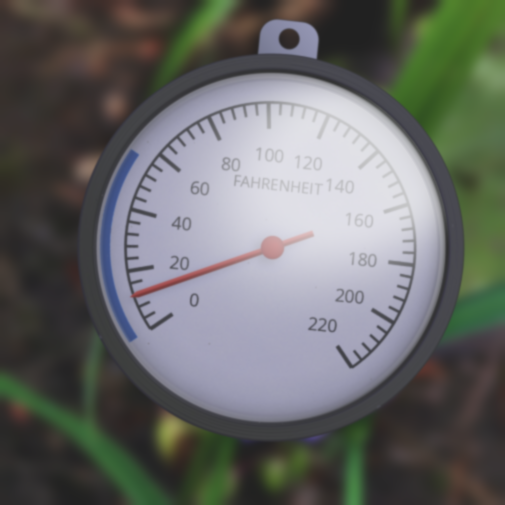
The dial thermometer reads 12°F
